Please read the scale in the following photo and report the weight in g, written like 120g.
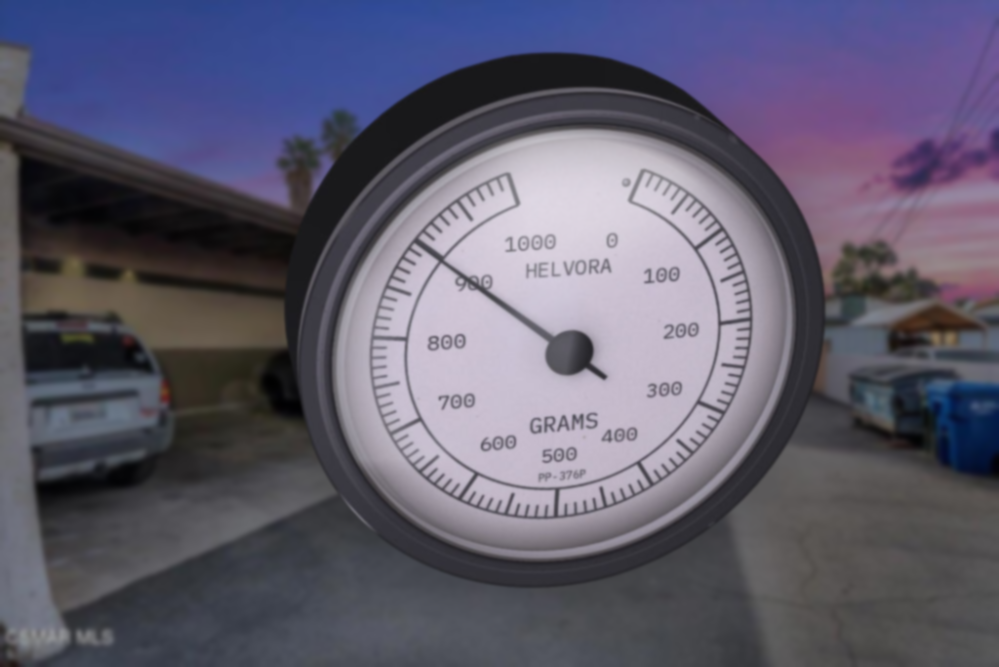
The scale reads 900g
